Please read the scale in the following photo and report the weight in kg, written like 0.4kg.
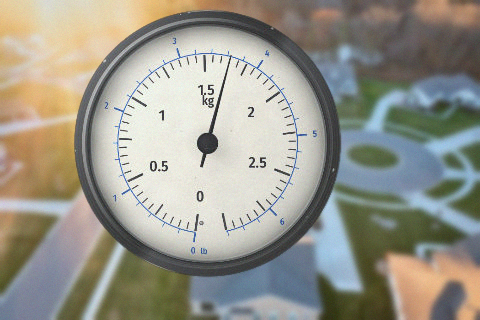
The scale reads 1.65kg
